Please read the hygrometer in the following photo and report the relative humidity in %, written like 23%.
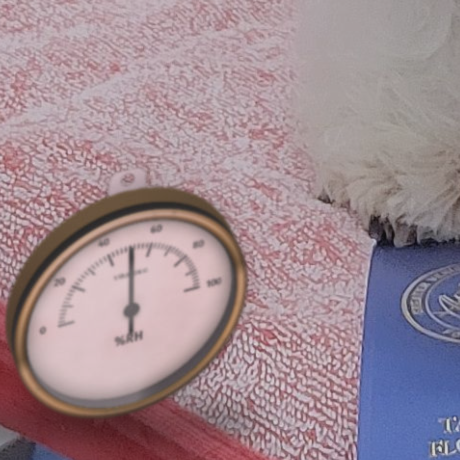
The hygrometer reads 50%
